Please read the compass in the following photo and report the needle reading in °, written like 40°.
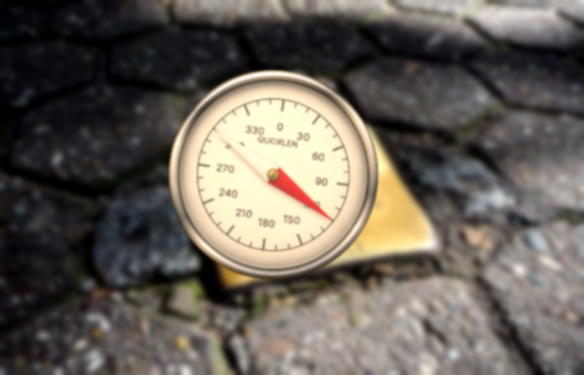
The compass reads 120°
